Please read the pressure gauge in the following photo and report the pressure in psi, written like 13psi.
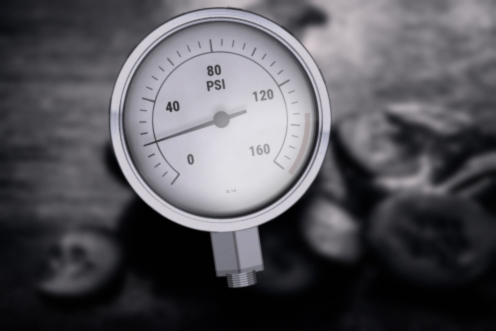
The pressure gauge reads 20psi
